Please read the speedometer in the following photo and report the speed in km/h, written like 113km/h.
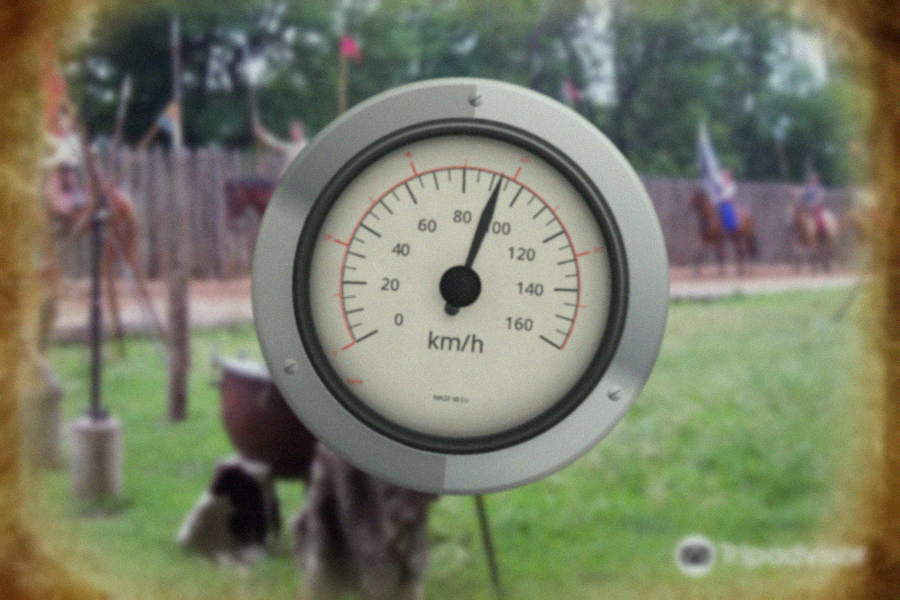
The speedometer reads 92.5km/h
